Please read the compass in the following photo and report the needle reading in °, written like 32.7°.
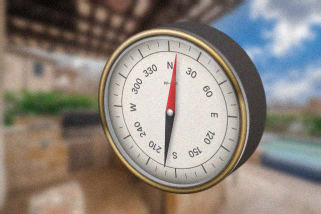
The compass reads 10°
